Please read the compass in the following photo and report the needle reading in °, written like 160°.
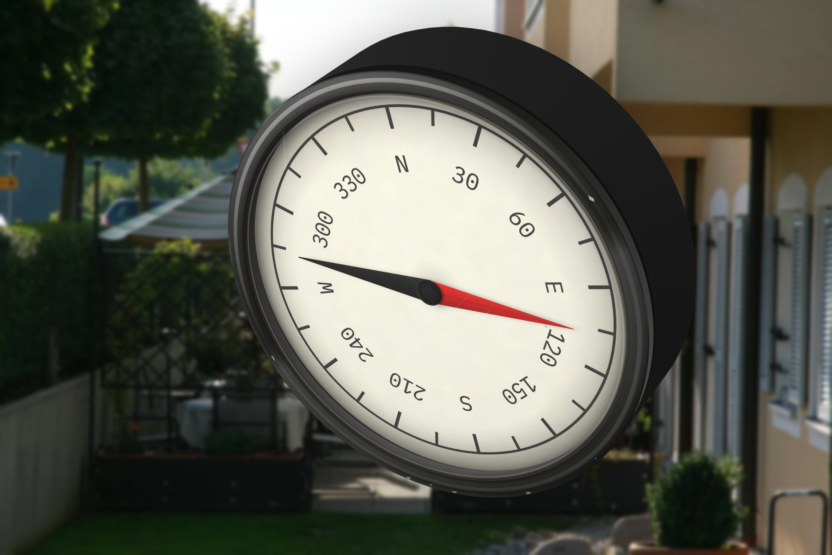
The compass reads 105°
